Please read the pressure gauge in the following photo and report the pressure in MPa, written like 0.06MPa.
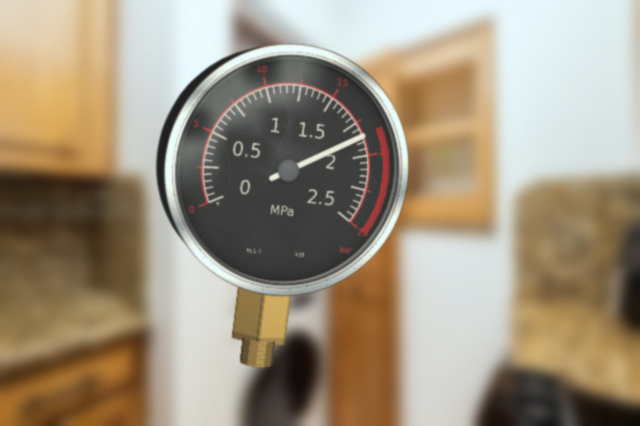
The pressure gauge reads 1.85MPa
